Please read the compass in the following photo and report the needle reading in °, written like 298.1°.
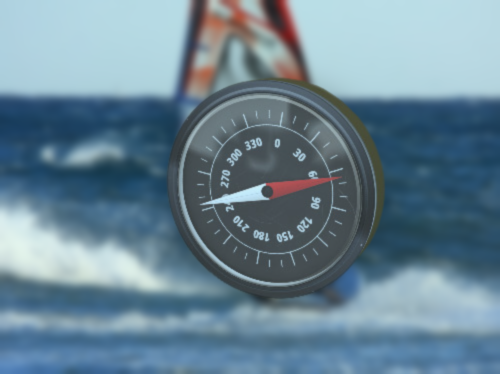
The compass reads 65°
